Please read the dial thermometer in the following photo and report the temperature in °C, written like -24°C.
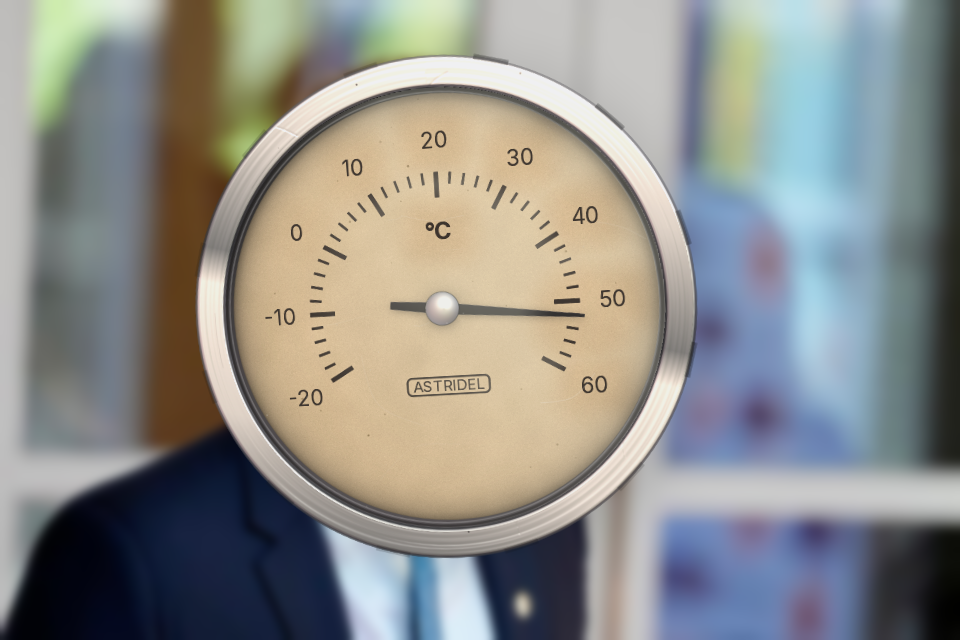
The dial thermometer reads 52°C
